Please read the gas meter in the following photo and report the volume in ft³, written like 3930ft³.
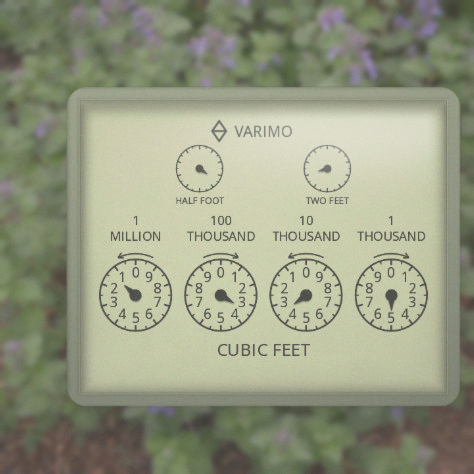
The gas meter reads 133500ft³
